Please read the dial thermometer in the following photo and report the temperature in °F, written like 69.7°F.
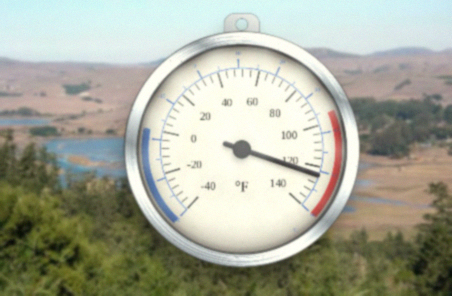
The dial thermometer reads 124°F
